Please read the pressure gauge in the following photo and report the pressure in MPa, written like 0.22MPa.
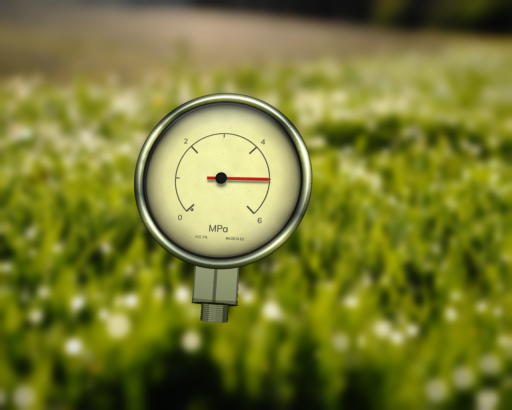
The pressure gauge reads 5MPa
